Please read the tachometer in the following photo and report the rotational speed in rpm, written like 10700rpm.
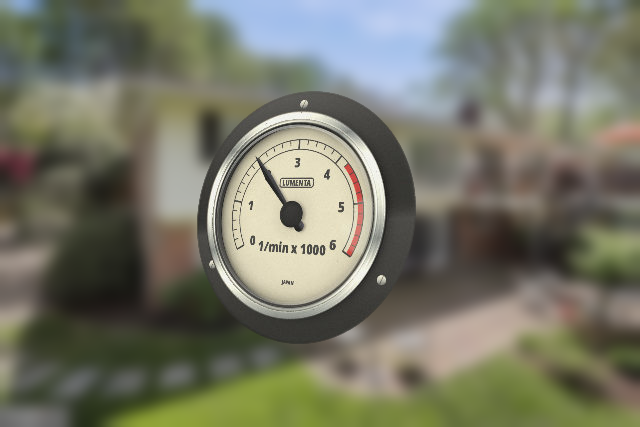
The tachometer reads 2000rpm
